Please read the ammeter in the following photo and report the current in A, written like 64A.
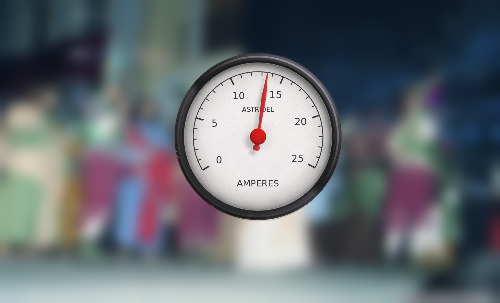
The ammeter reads 13.5A
